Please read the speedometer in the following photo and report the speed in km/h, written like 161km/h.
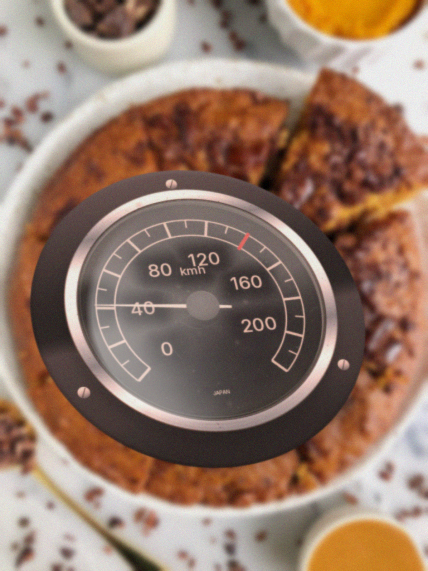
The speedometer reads 40km/h
